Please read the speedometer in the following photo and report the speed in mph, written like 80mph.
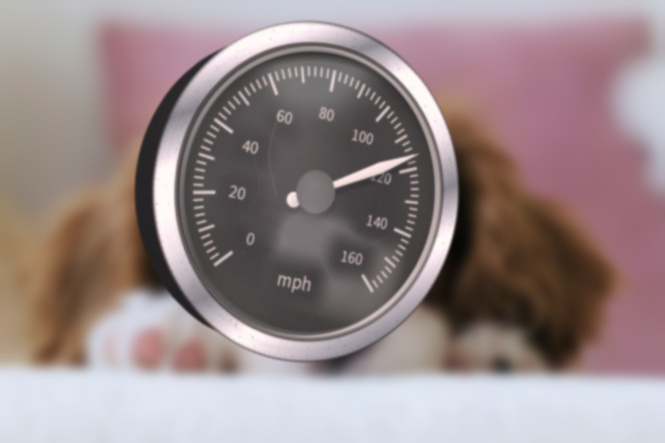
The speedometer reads 116mph
